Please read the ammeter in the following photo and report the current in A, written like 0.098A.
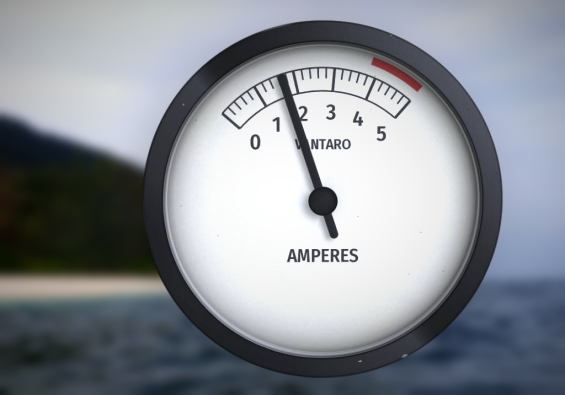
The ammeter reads 1.7A
